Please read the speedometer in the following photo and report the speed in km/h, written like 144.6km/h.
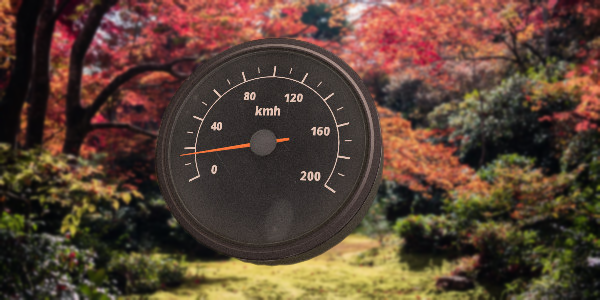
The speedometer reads 15km/h
